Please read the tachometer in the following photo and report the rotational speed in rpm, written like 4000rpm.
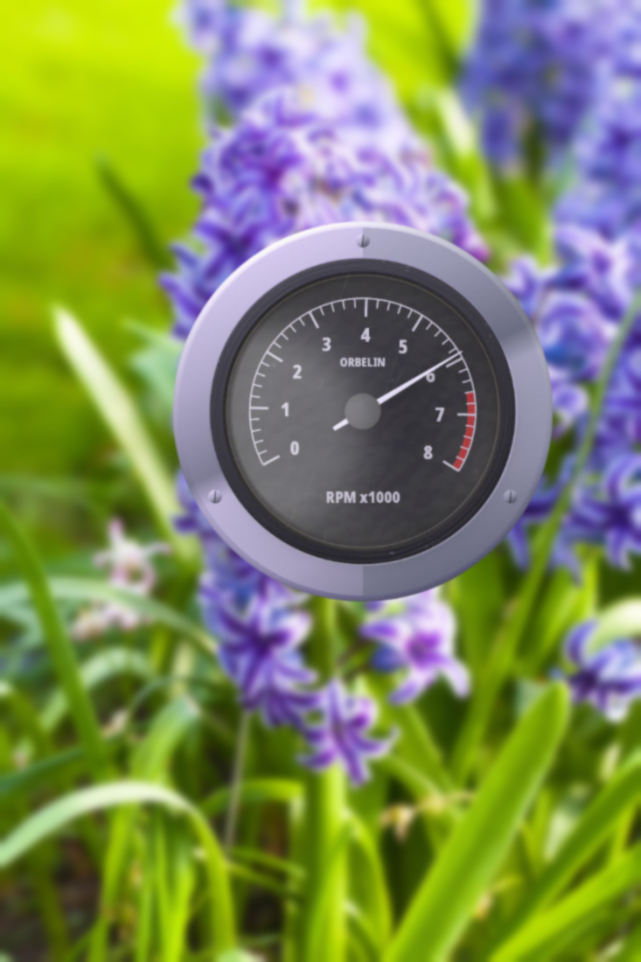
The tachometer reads 5900rpm
